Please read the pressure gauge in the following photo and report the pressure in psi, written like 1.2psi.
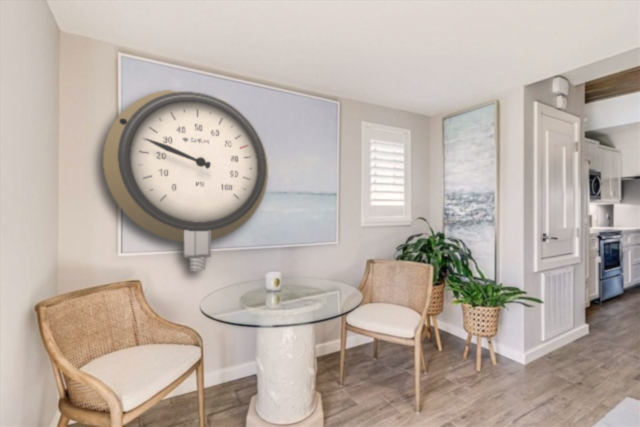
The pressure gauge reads 25psi
